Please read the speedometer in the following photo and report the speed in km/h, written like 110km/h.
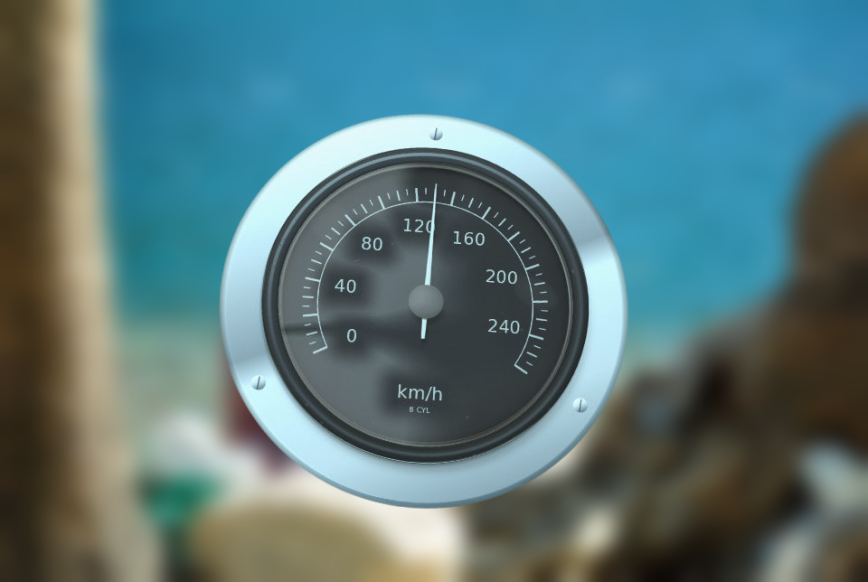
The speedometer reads 130km/h
